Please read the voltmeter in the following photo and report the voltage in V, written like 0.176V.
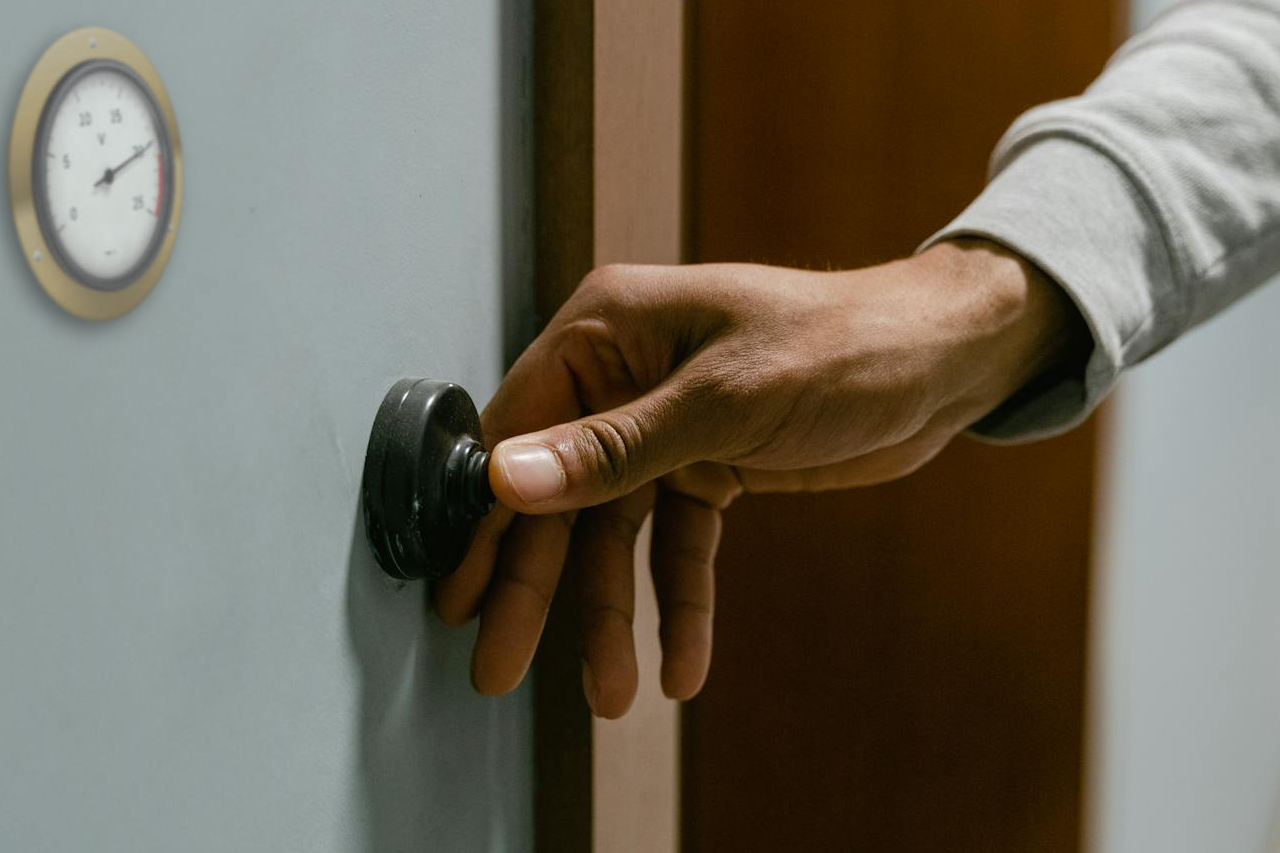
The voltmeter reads 20V
